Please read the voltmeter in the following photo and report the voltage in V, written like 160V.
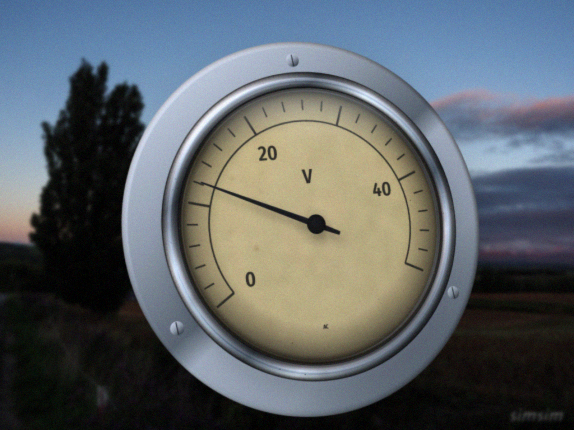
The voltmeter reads 12V
